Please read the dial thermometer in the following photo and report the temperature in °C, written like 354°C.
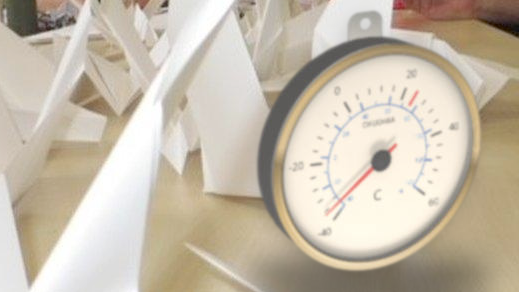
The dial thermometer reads -36°C
